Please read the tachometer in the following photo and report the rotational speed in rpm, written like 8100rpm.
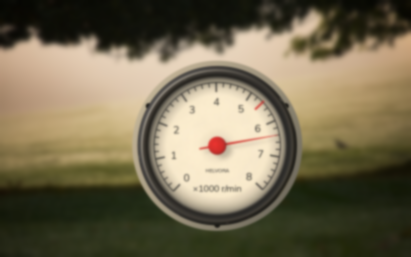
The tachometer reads 6400rpm
